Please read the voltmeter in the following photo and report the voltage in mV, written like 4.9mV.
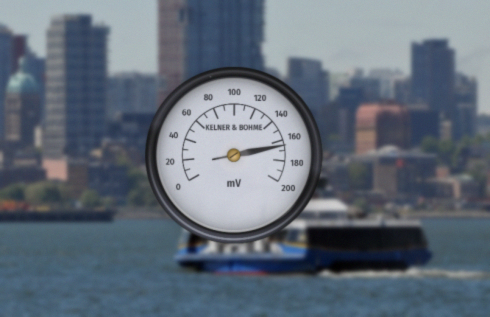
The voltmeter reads 165mV
